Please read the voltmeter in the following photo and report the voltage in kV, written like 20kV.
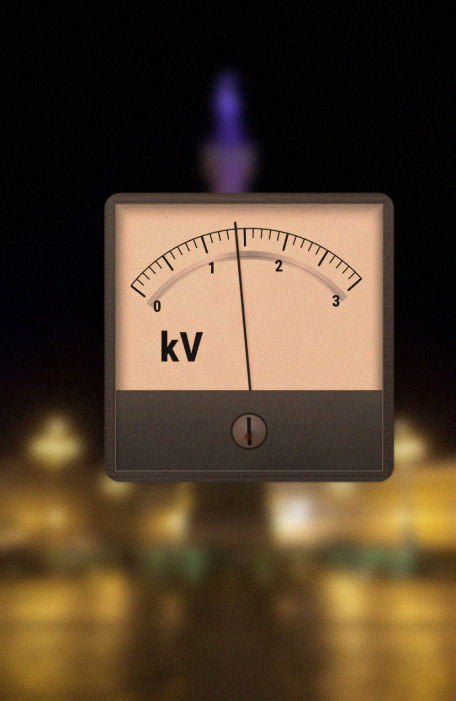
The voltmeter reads 1.4kV
